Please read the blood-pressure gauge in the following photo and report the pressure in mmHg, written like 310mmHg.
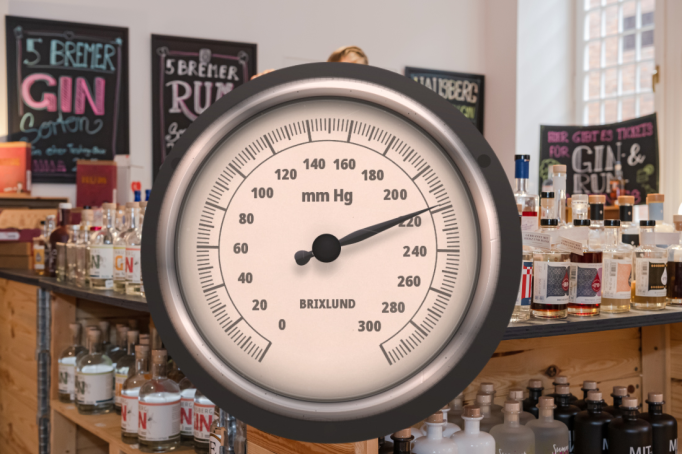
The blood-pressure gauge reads 218mmHg
